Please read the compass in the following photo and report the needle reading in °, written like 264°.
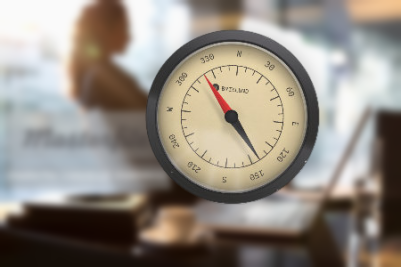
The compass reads 320°
